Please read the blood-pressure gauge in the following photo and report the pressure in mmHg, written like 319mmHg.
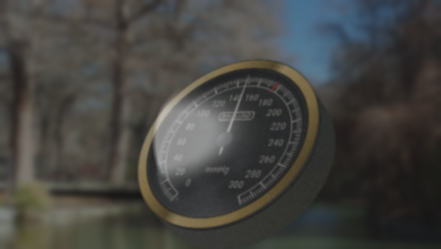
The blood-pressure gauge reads 150mmHg
